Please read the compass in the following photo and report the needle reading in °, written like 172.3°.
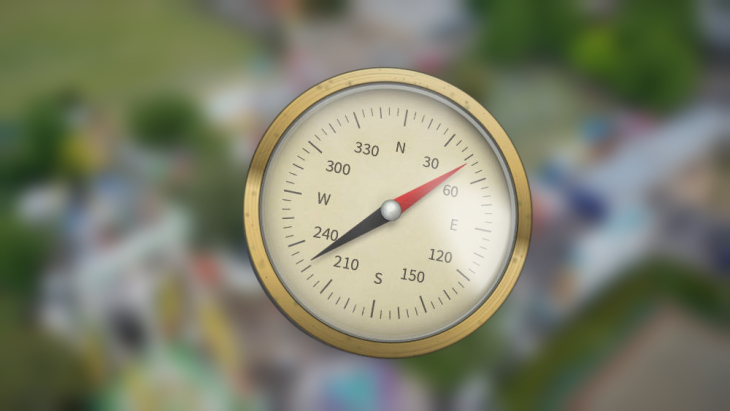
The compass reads 47.5°
